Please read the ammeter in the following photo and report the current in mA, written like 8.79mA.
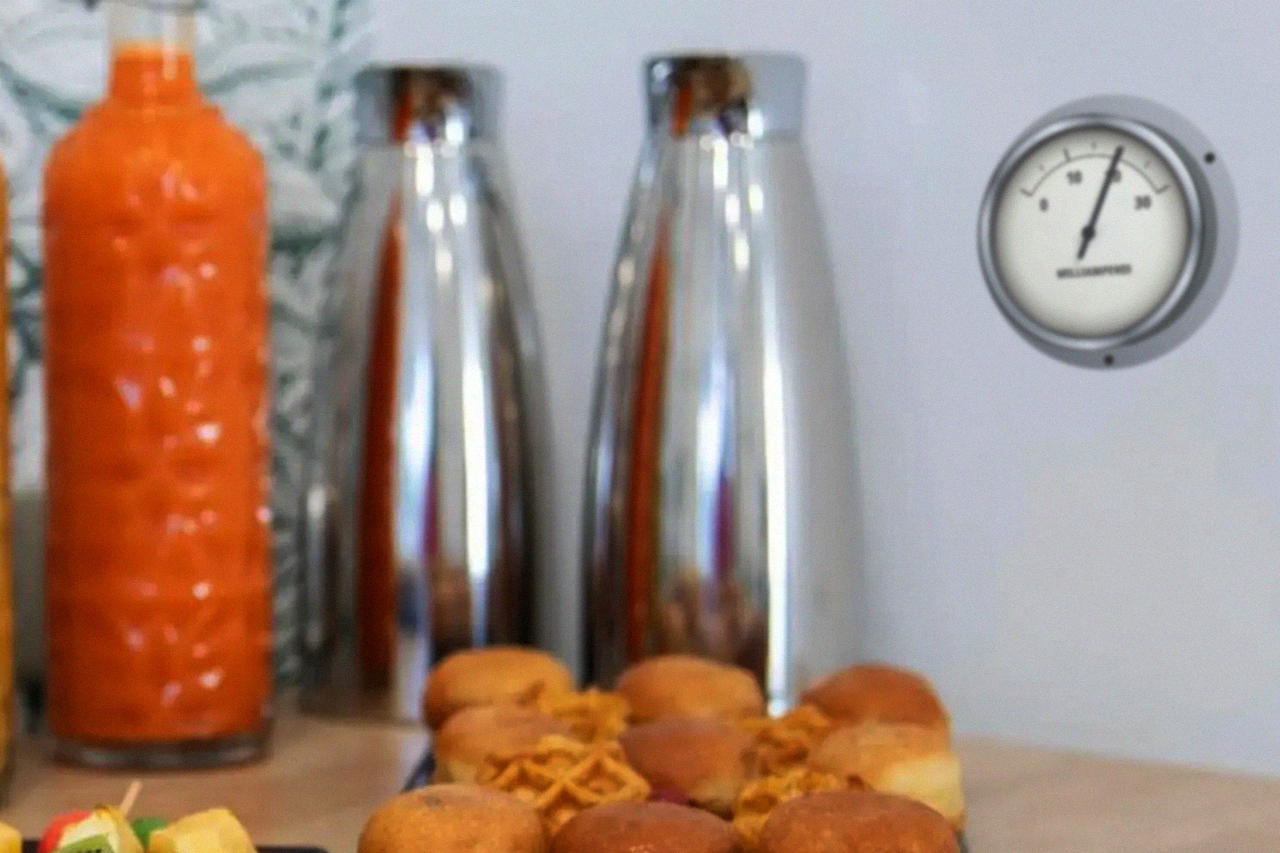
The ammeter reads 20mA
